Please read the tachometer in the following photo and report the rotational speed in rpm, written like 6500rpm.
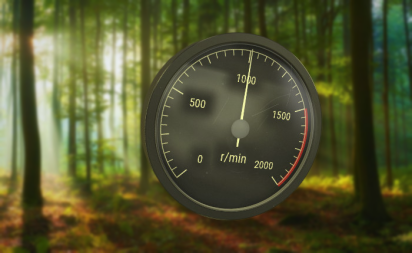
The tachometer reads 1000rpm
